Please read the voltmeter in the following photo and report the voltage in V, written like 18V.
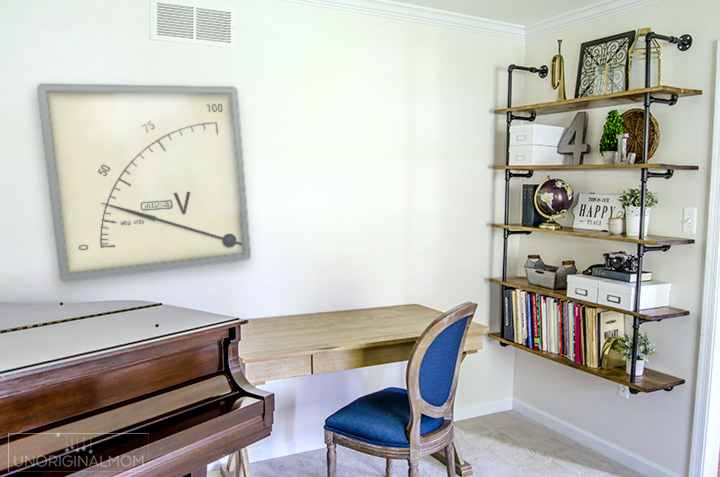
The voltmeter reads 35V
